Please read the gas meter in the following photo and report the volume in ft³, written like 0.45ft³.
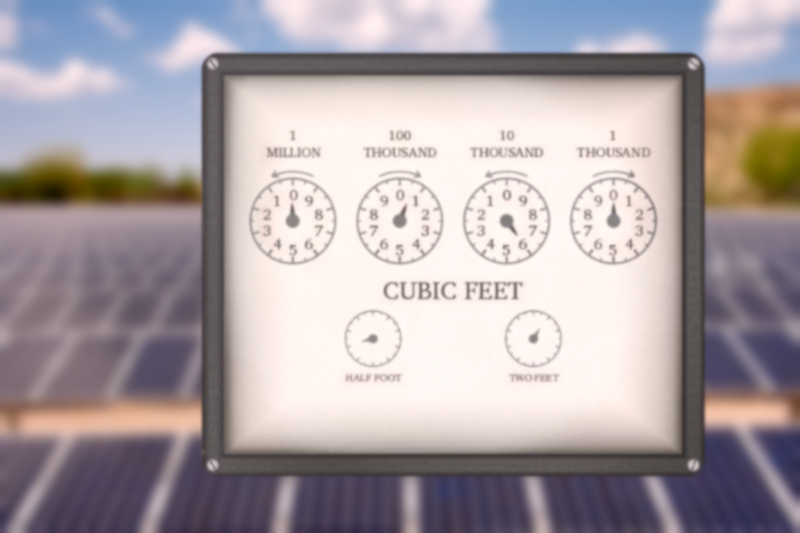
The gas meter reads 6000ft³
